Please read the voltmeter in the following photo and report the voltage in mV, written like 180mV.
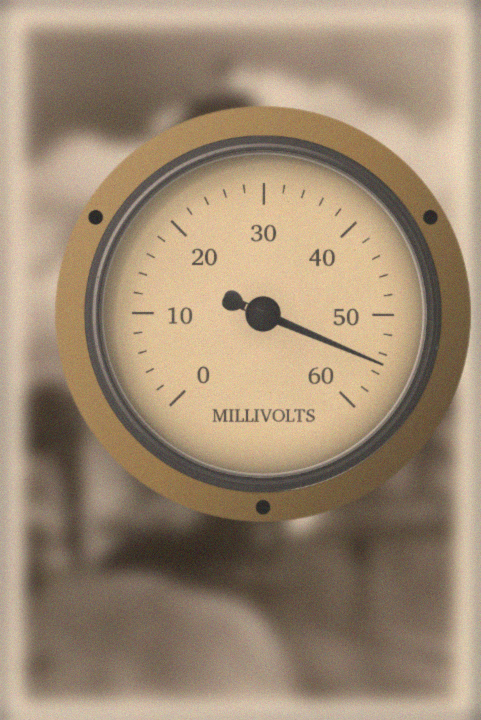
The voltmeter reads 55mV
